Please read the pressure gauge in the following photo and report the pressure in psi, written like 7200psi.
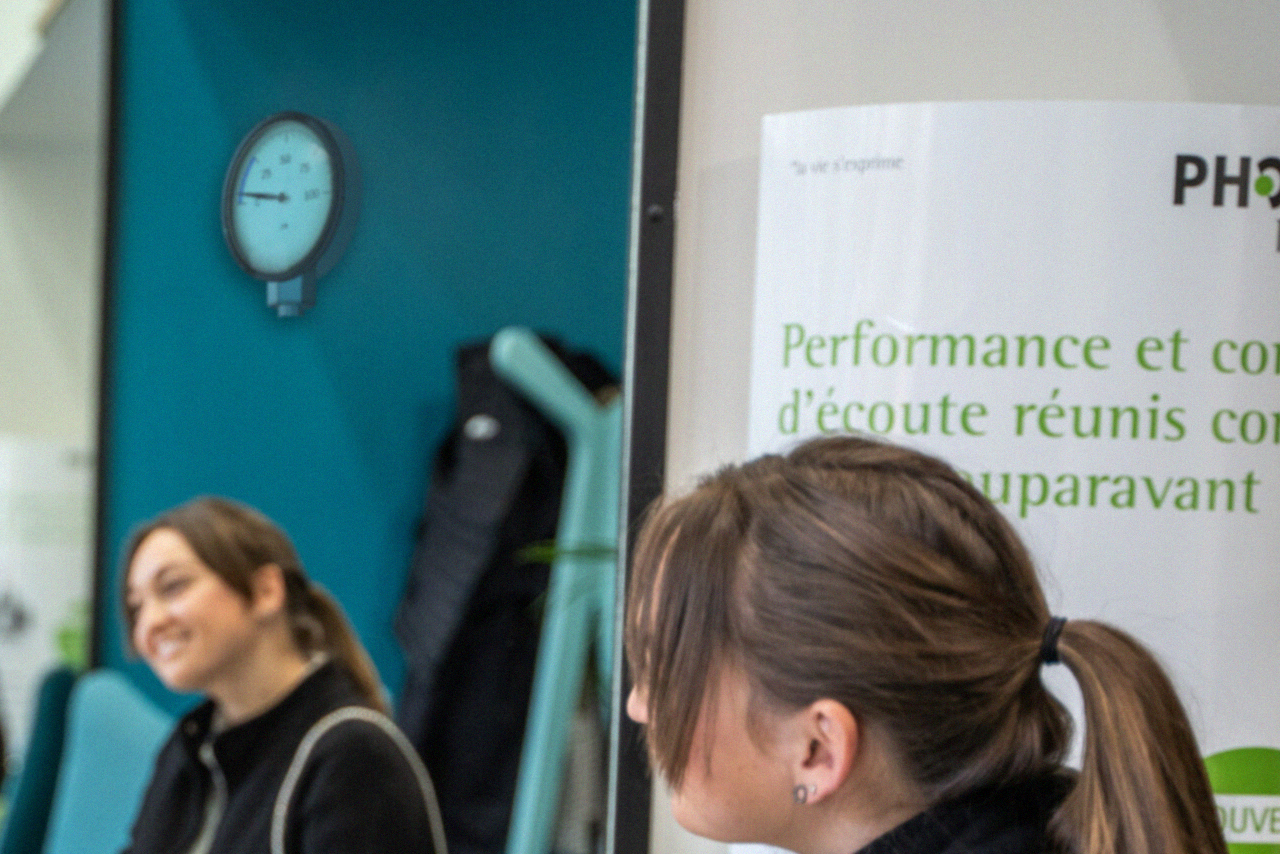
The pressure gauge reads 5psi
